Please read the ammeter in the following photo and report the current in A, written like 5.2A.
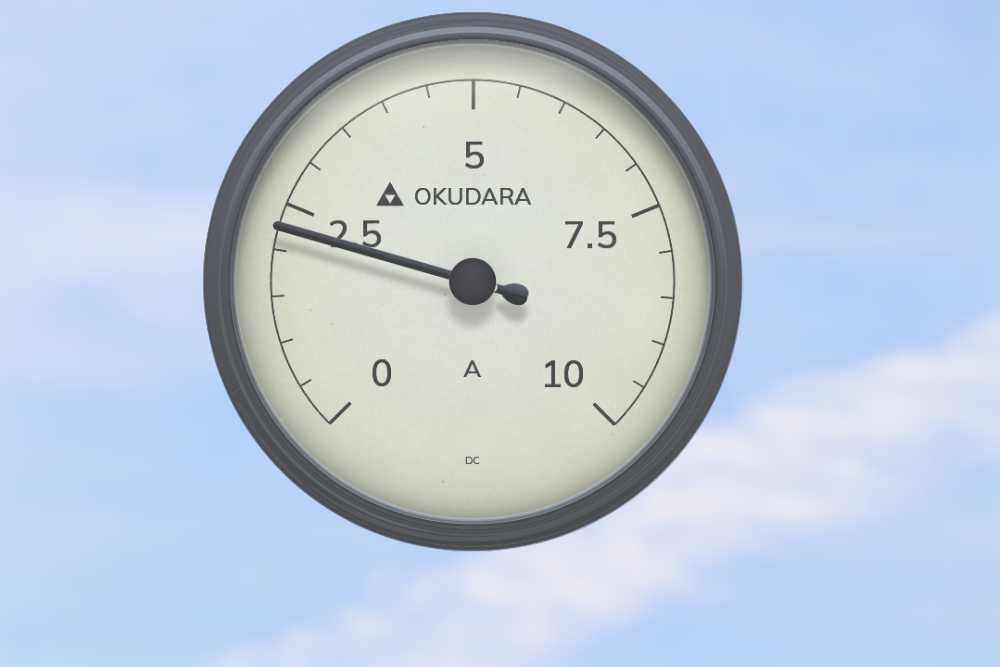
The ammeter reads 2.25A
